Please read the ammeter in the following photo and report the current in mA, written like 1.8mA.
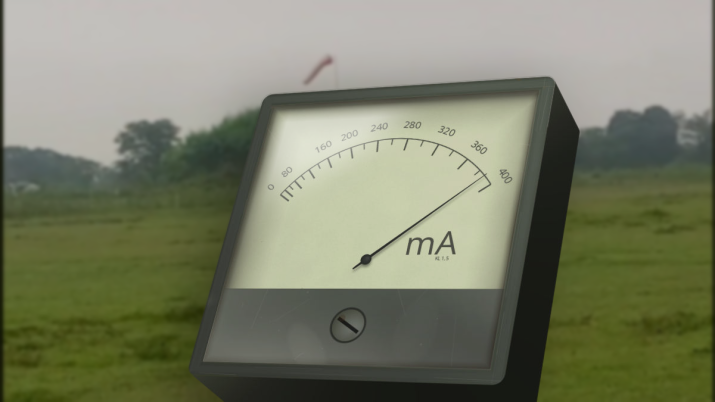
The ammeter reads 390mA
